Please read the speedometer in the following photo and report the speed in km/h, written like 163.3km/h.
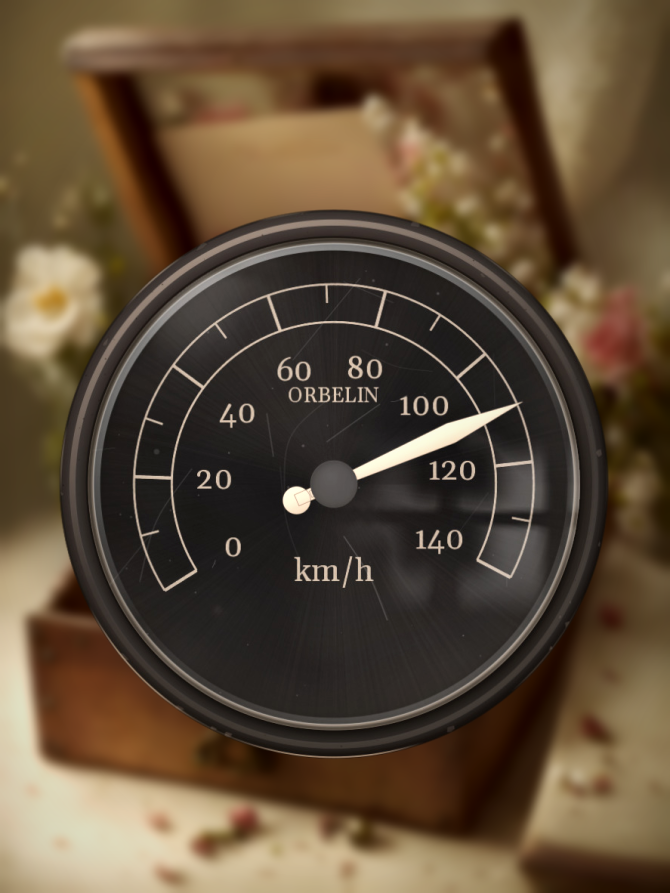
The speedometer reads 110km/h
